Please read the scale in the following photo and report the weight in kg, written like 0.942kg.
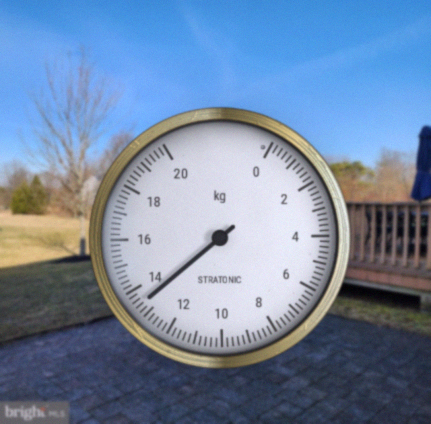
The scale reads 13.4kg
